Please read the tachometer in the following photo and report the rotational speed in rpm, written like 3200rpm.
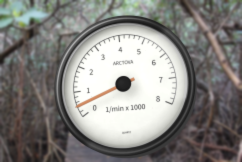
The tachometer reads 400rpm
